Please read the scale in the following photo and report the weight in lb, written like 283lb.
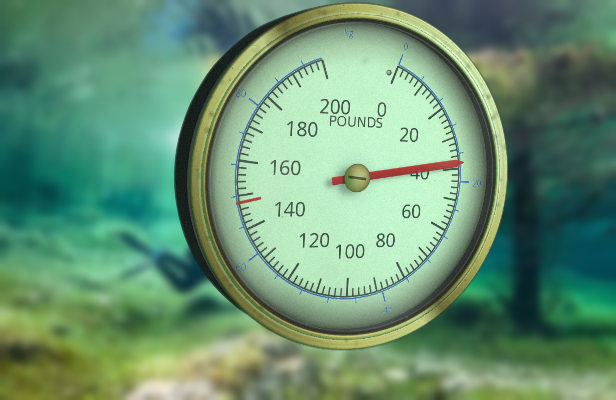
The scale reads 38lb
